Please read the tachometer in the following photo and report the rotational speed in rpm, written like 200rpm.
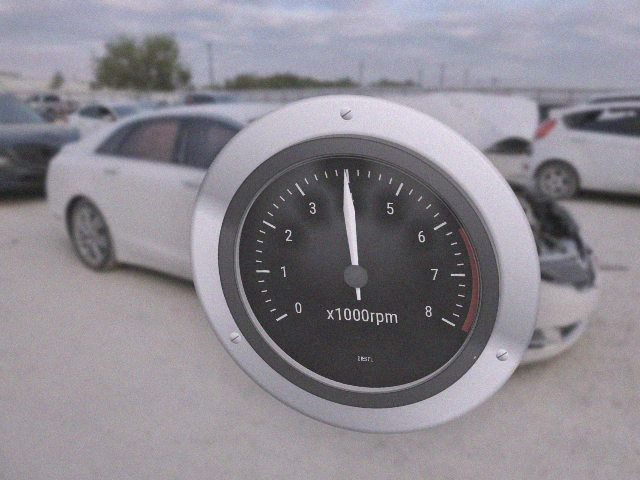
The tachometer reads 4000rpm
